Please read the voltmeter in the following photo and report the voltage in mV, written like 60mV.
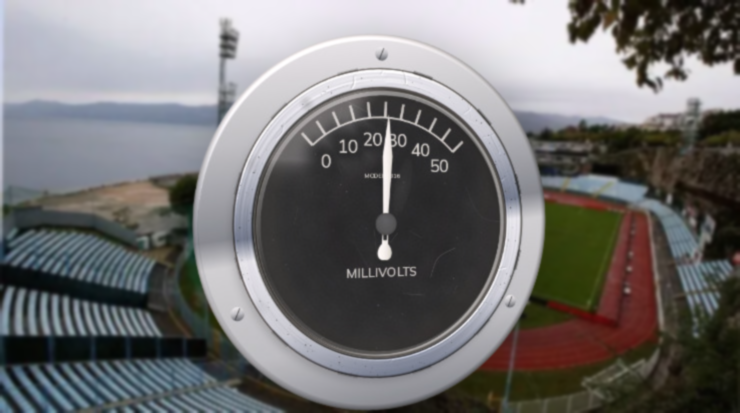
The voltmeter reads 25mV
